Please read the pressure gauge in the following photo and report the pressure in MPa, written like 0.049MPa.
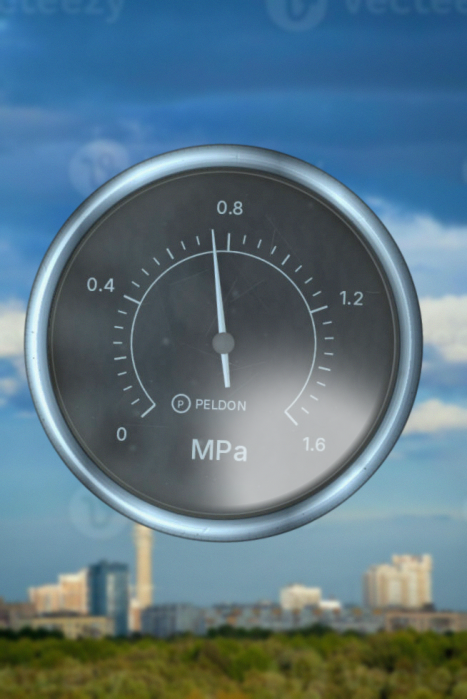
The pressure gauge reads 0.75MPa
